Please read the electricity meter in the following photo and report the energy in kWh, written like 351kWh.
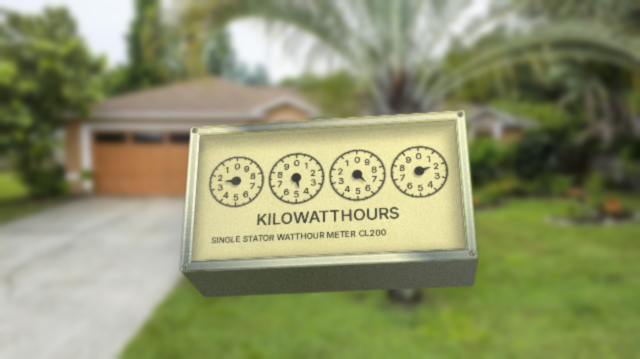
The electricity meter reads 2462kWh
